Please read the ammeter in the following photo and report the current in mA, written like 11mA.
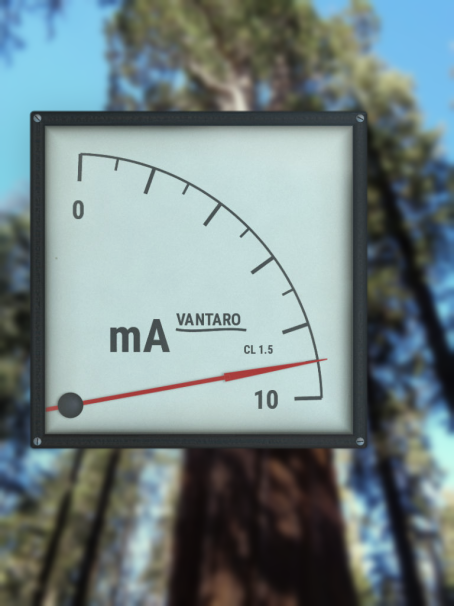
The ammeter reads 9mA
